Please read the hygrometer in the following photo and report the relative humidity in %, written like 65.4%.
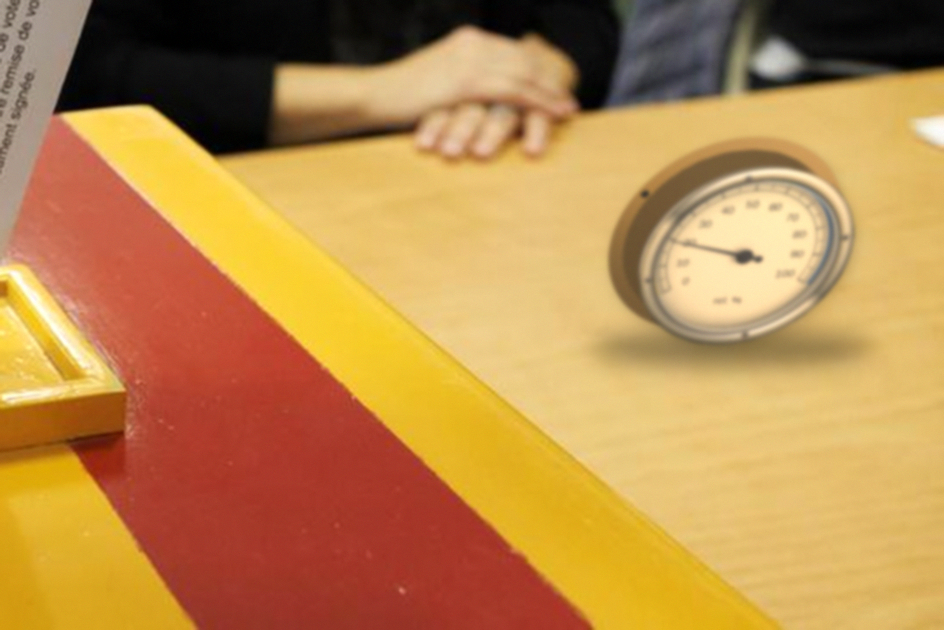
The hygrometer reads 20%
